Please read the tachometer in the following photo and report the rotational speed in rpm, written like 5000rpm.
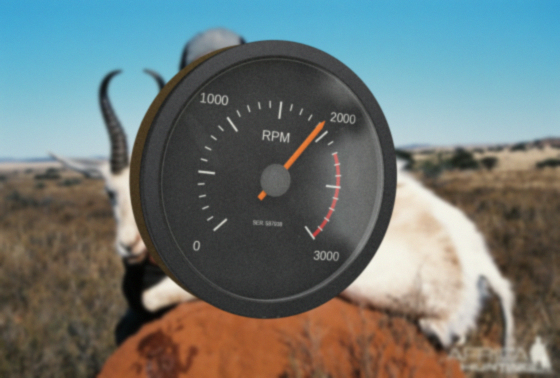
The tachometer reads 1900rpm
